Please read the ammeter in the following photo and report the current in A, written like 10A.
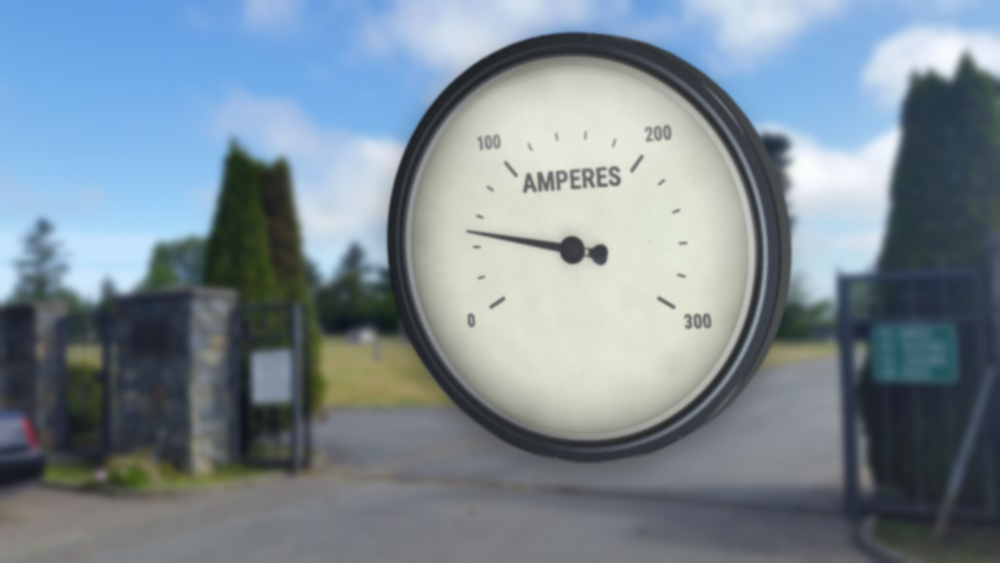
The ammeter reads 50A
